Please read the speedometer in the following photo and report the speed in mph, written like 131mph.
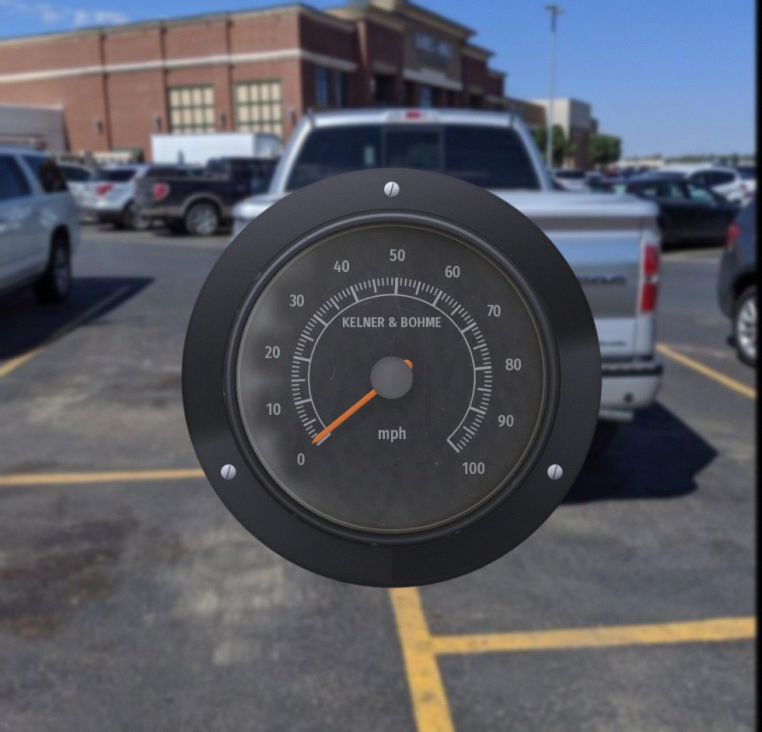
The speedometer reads 1mph
